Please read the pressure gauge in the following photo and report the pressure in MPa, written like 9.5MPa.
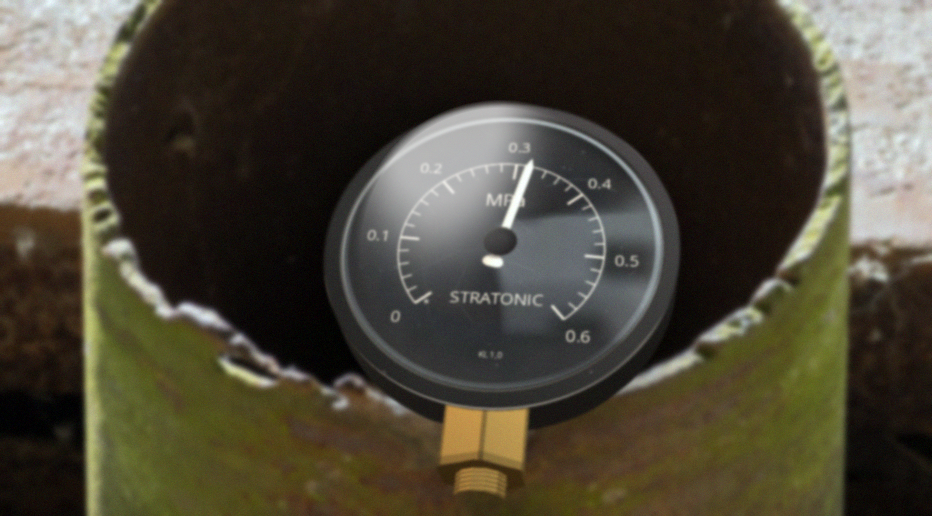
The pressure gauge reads 0.32MPa
